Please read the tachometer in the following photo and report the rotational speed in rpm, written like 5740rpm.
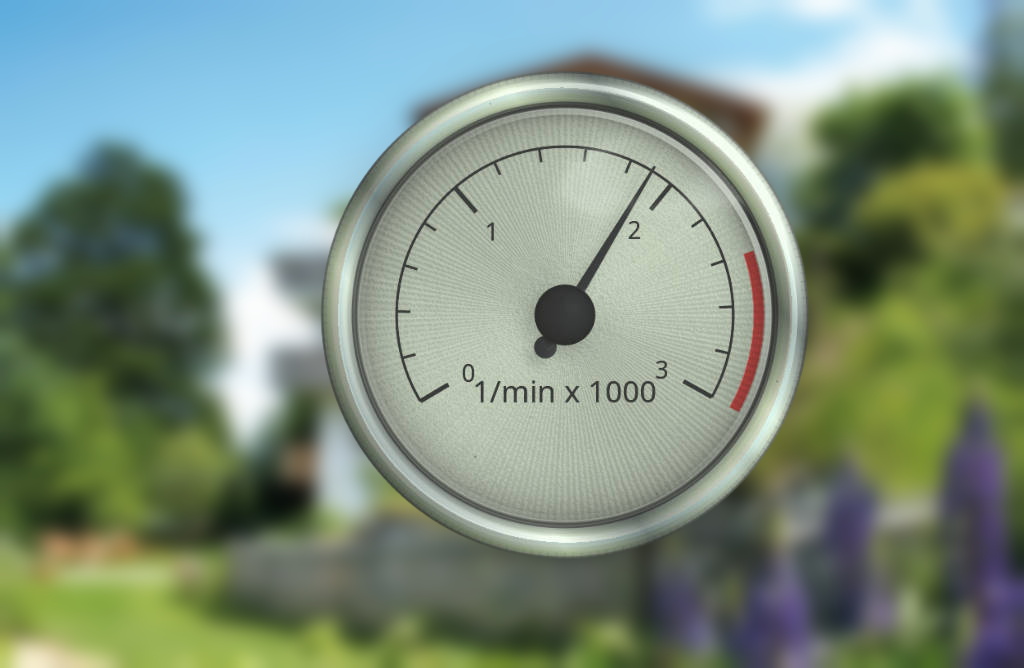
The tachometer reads 1900rpm
